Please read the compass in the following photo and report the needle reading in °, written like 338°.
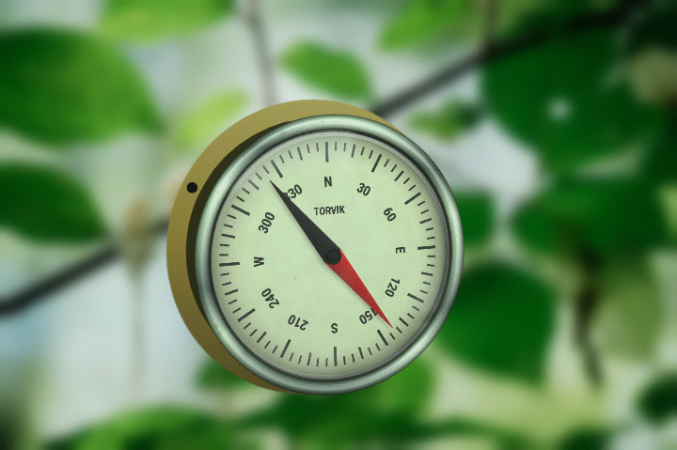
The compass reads 142.5°
